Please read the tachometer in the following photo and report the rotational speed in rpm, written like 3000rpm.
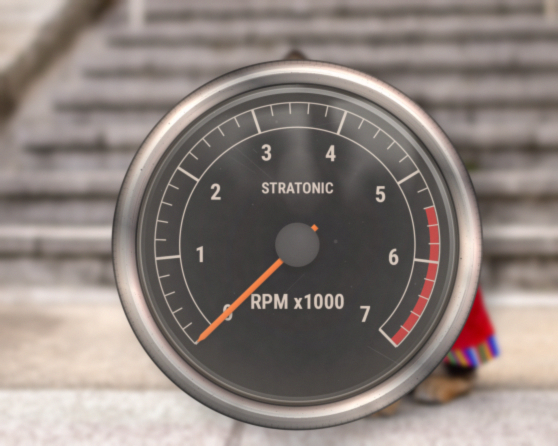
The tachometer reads 0rpm
